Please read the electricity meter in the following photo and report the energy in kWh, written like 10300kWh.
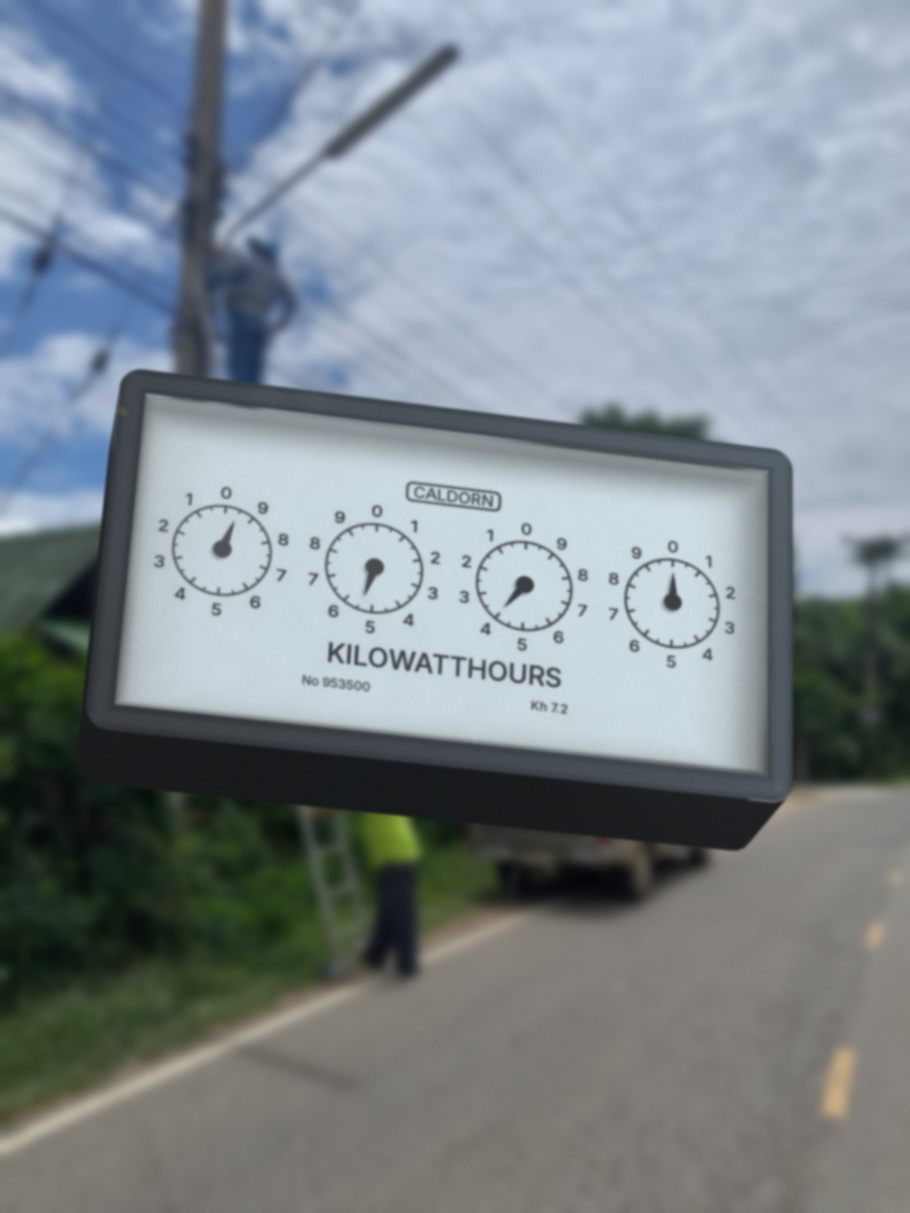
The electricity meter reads 9540kWh
